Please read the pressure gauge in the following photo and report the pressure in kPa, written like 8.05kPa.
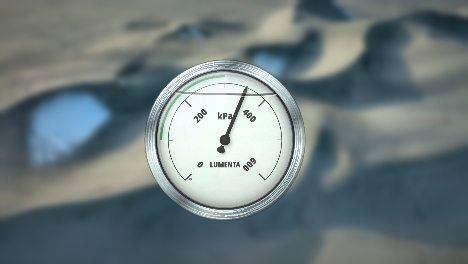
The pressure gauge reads 350kPa
